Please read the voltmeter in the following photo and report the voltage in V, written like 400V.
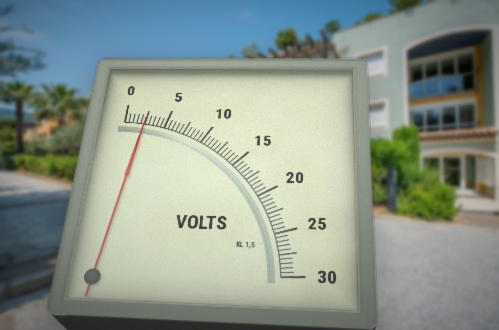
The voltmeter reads 2.5V
